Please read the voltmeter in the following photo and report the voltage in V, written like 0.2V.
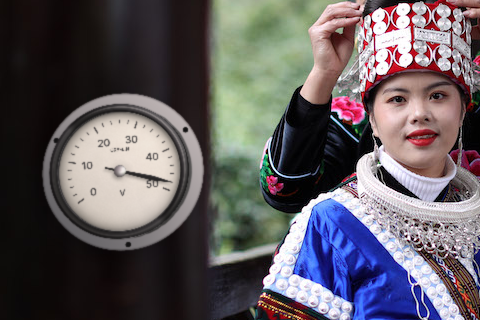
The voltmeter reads 48V
